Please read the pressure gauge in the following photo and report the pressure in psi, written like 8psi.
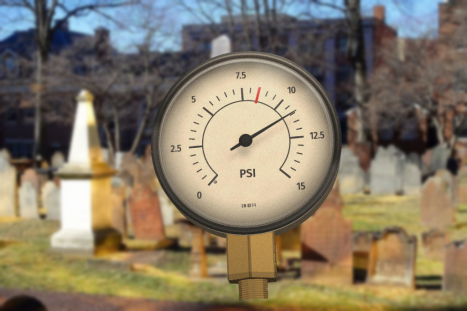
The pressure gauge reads 11psi
